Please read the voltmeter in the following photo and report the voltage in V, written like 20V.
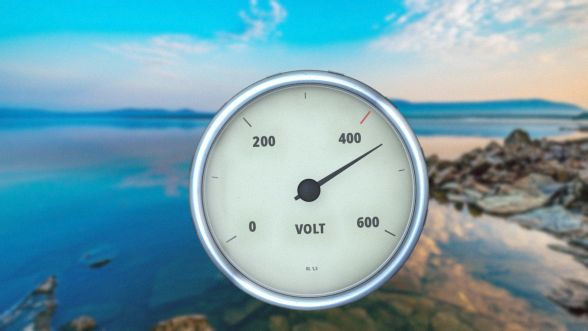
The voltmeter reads 450V
